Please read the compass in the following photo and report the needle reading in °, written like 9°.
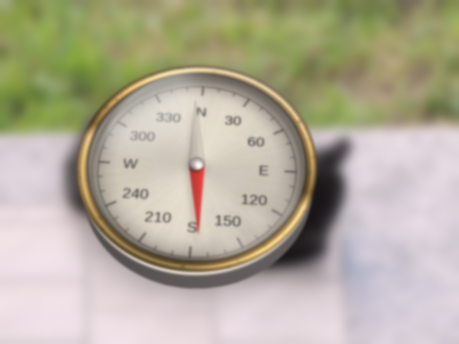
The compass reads 175°
